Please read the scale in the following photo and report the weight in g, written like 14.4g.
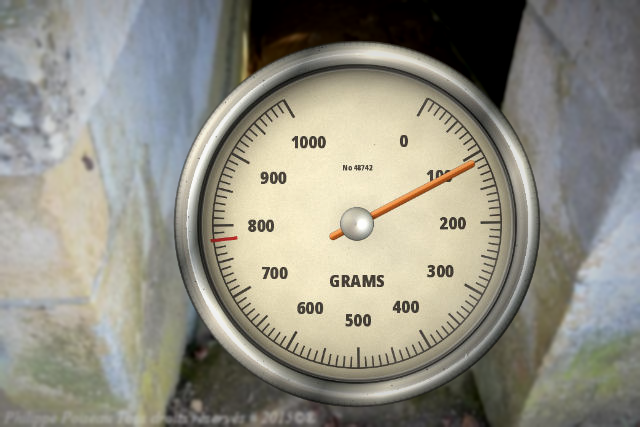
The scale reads 110g
